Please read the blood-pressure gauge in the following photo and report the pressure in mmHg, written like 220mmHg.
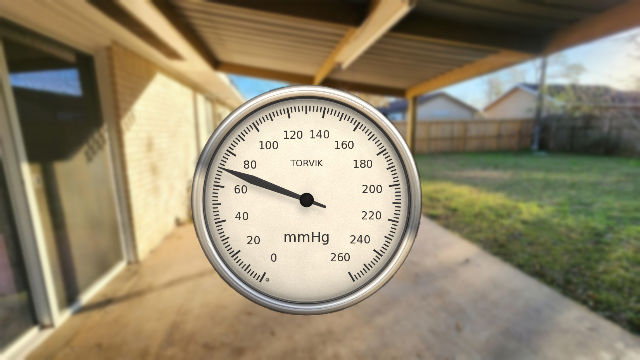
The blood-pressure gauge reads 70mmHg
